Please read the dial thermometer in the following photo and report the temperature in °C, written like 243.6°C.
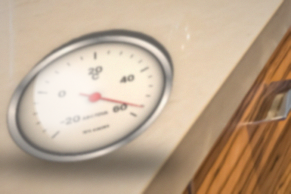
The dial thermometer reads 56°C
